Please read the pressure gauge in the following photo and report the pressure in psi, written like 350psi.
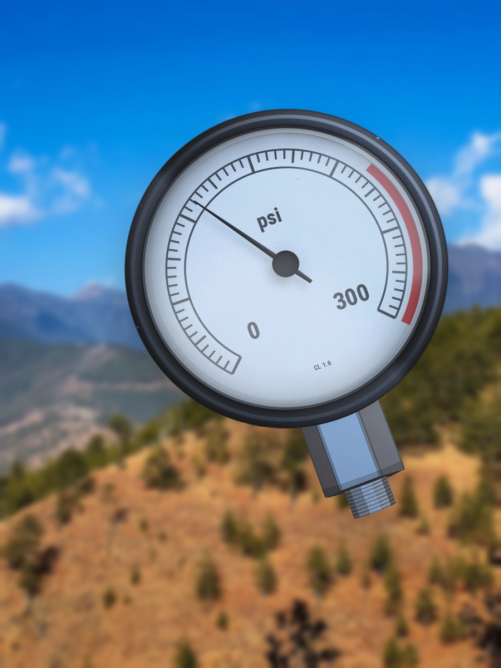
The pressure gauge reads 110psi
